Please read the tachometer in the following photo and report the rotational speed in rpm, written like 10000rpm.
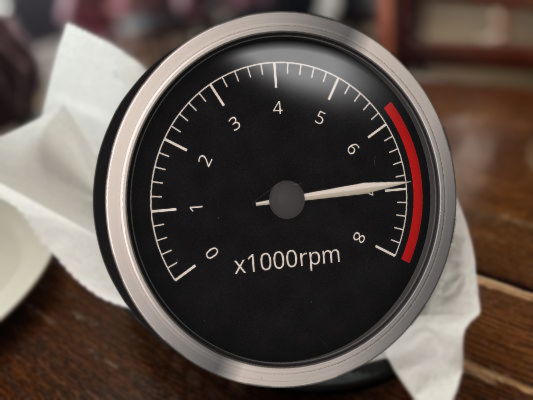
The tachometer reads 6900rpm
